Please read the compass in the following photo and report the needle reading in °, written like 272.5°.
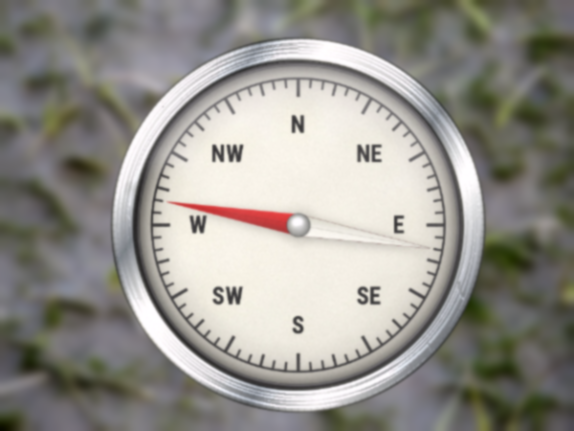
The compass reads 280°
